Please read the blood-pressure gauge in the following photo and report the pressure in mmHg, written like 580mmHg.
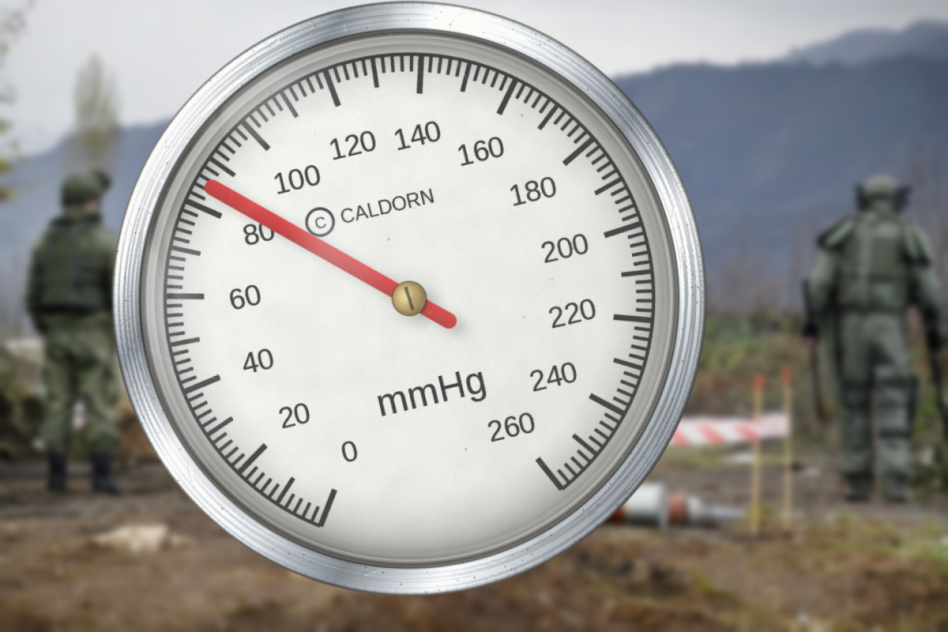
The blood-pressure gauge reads 85mmHg
